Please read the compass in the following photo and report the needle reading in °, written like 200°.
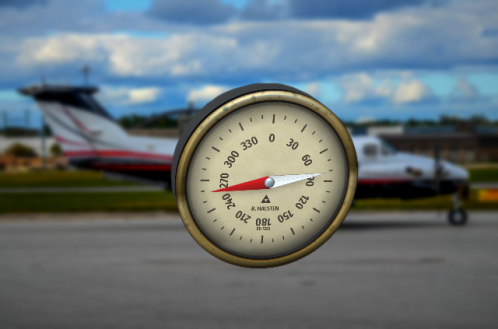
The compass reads 260°
